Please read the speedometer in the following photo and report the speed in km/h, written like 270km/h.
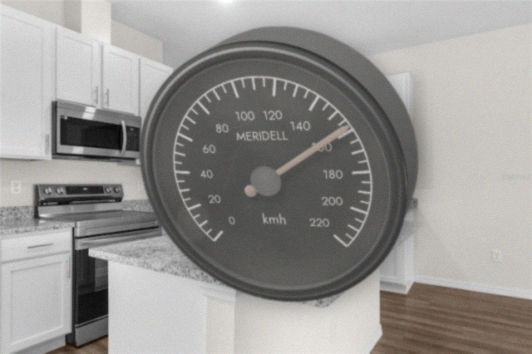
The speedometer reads 157.5km/h
